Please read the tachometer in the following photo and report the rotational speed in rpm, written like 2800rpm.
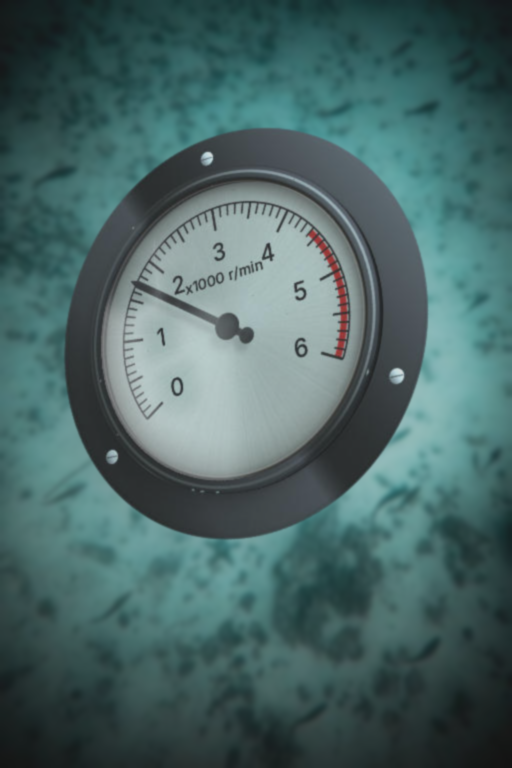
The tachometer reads 1700rpm
